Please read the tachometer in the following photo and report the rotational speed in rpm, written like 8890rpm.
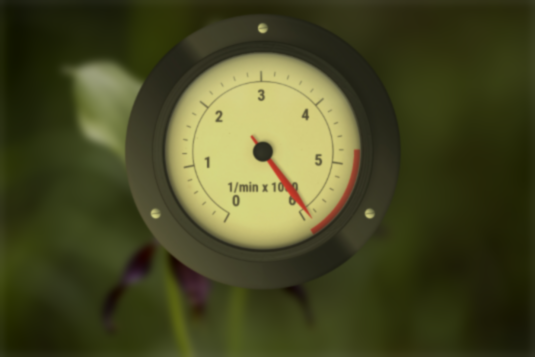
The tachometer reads 5900rpm
